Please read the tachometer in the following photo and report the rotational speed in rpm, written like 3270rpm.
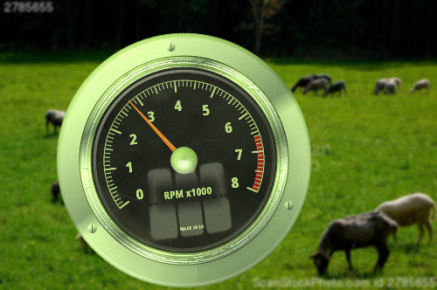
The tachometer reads 2800rpm
